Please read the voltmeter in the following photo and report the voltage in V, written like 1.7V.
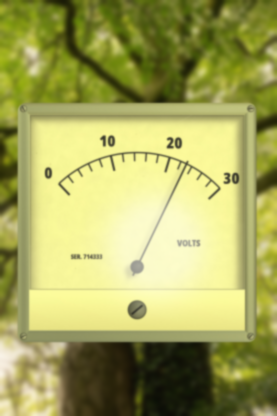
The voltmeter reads 23V
